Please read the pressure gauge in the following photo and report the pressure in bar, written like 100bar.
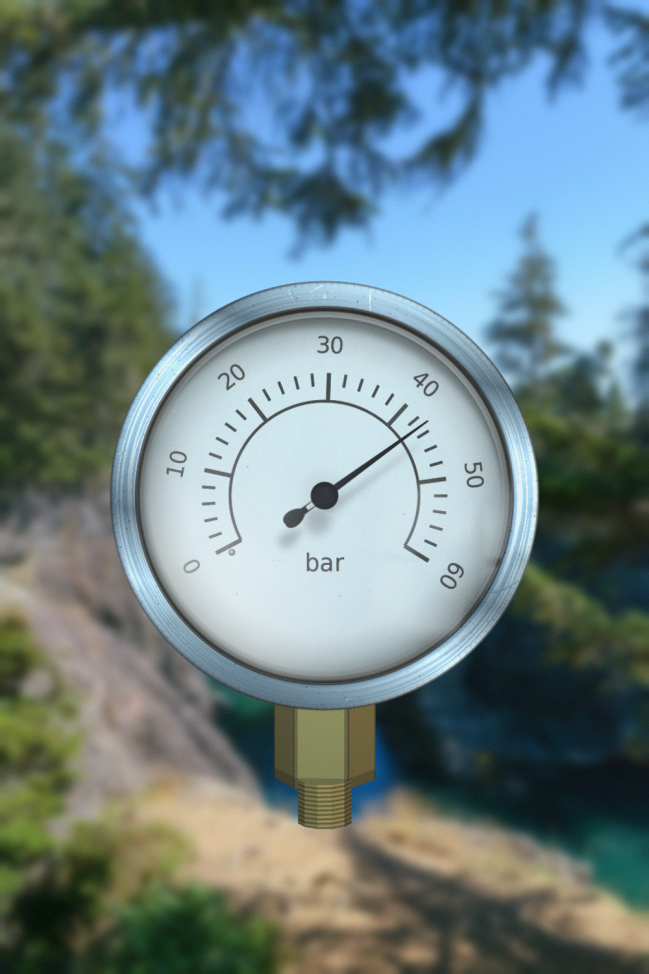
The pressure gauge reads 43bar
